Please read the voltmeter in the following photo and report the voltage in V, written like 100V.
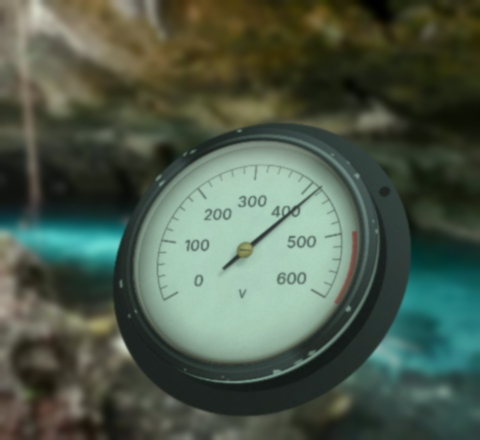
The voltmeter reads 420V
